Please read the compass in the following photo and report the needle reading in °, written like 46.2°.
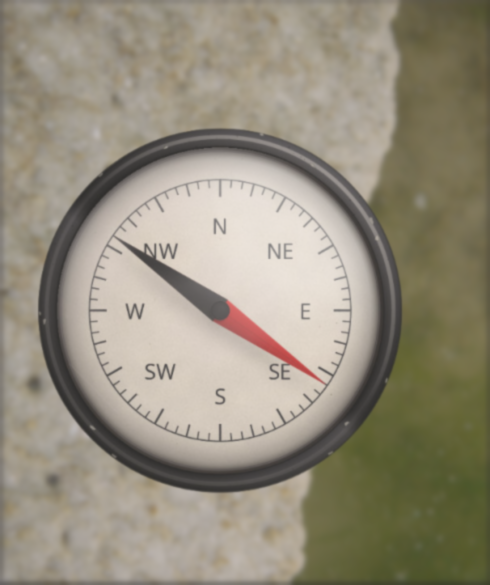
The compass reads 125°
